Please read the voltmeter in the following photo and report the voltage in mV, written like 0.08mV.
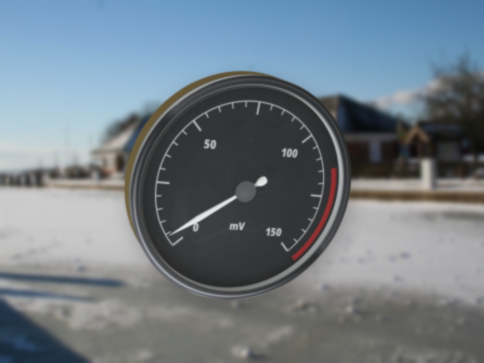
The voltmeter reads 5mV
